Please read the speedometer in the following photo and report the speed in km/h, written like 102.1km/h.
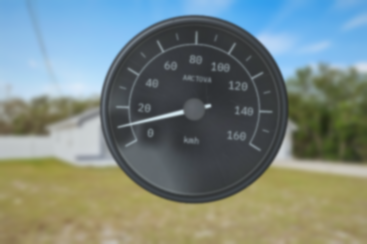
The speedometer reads 10km/h
